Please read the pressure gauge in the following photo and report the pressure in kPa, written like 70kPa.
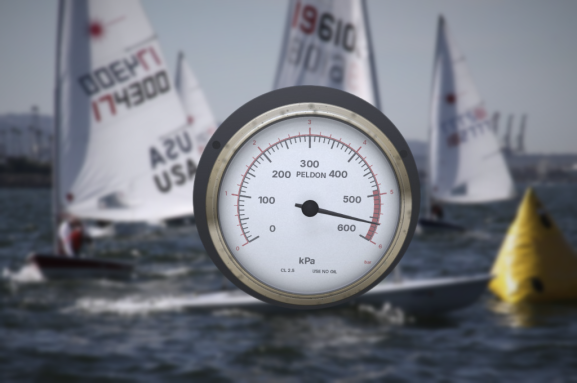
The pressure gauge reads 560kPa
